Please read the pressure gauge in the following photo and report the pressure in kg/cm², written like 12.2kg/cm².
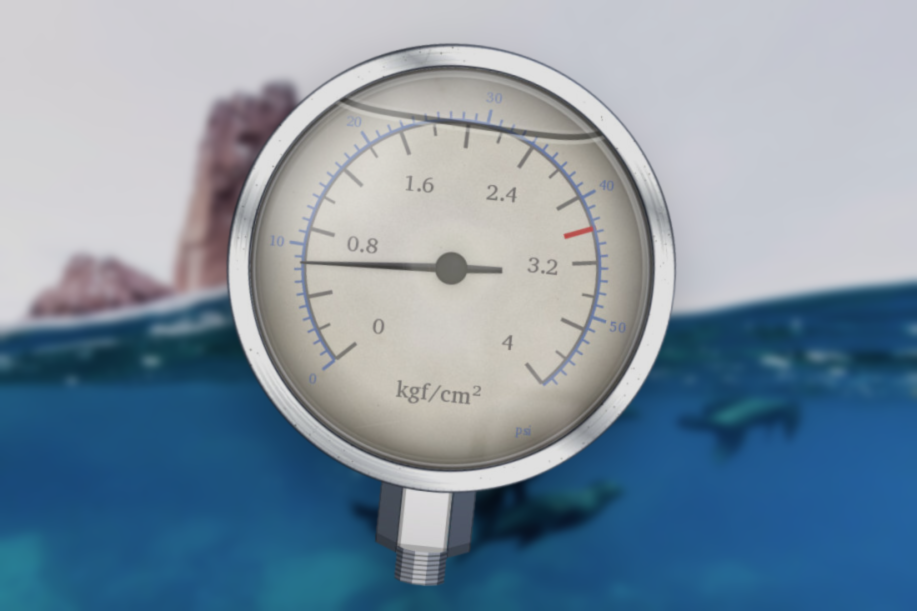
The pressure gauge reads 0.6kg/cm²
